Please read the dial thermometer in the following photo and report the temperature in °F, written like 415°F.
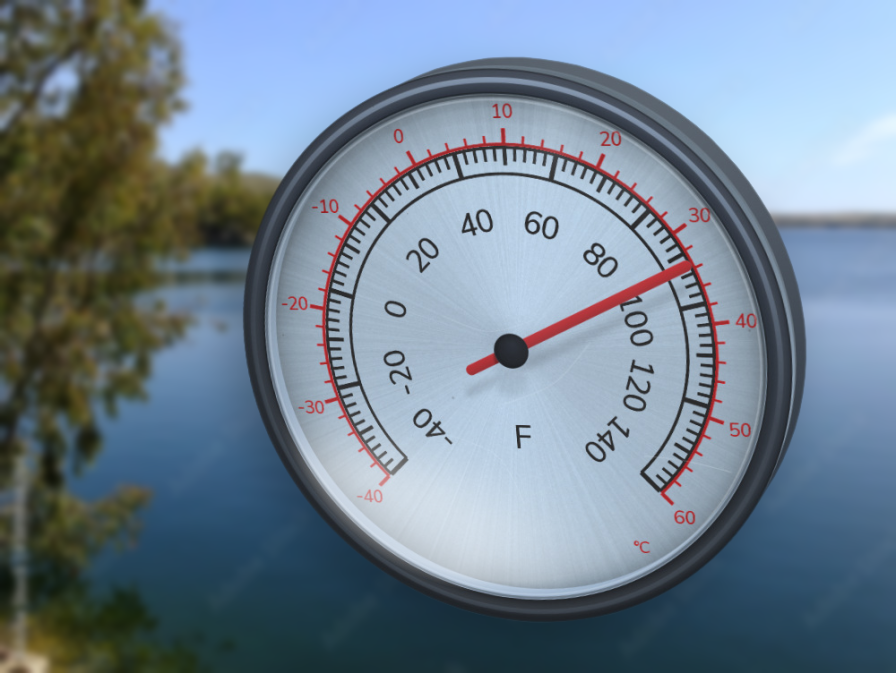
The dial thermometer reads 92°F
